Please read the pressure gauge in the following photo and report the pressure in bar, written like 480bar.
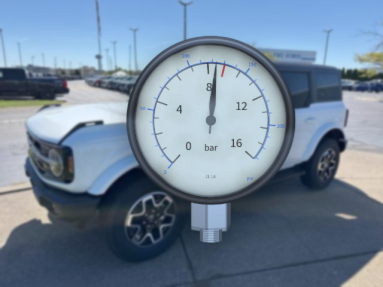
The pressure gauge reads 8.5bar
